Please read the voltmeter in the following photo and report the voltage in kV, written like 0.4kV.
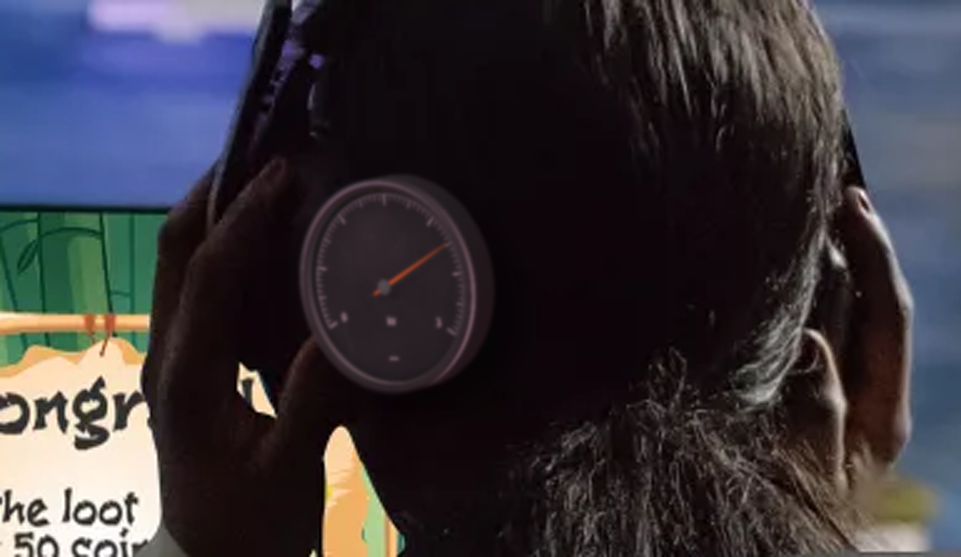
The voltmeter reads 2.25kV
